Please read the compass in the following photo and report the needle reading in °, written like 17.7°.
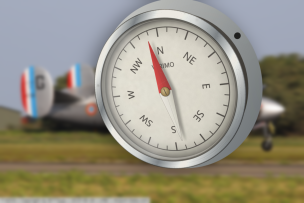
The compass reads 350°
